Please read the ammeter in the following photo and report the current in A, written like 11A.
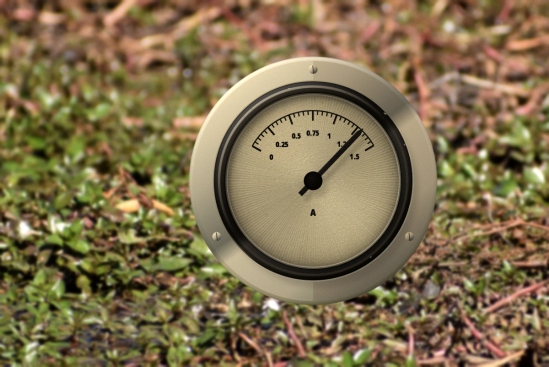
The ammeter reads 1.3A
